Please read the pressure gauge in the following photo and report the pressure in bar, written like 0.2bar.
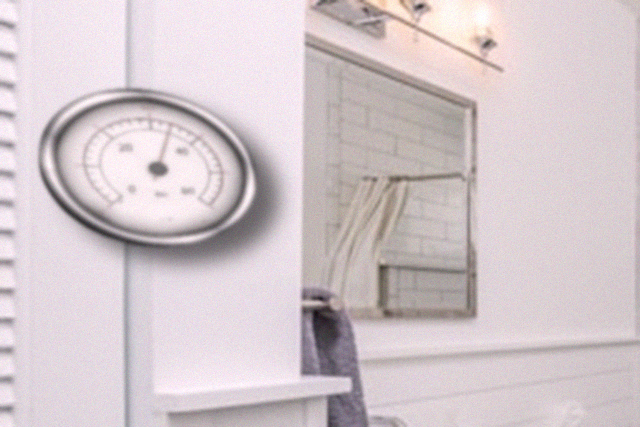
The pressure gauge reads 34bar
